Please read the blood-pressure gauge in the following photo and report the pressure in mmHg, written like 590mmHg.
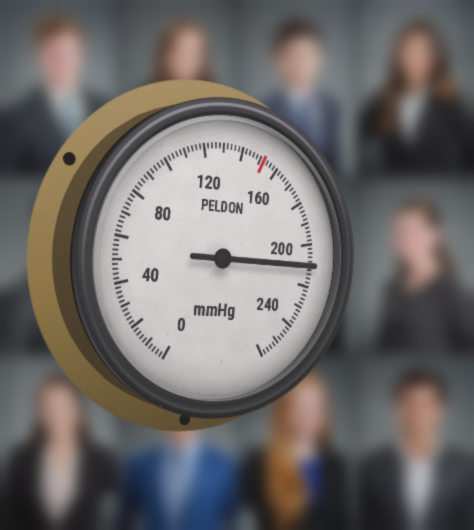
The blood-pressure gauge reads 210mmHg
